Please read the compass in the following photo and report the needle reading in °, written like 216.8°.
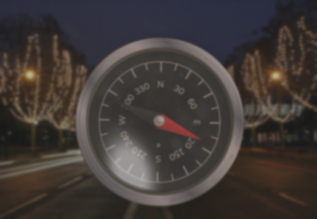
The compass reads 112.5°
